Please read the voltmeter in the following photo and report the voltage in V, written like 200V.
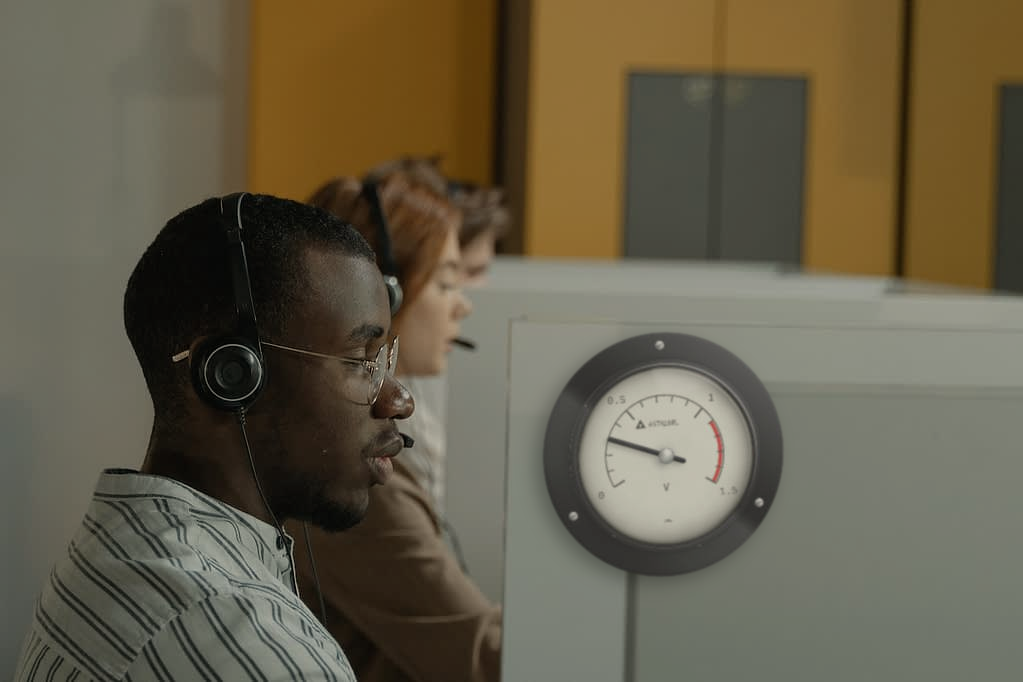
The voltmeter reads 0.3V
